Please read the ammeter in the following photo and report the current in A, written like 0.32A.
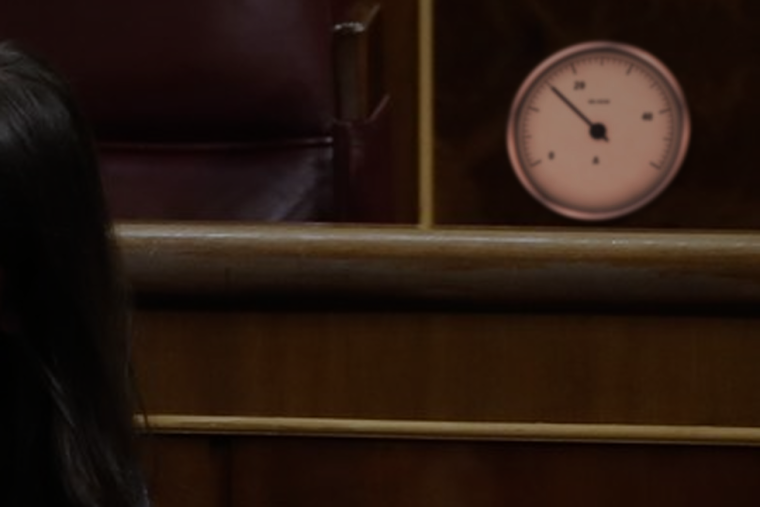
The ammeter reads 15A
